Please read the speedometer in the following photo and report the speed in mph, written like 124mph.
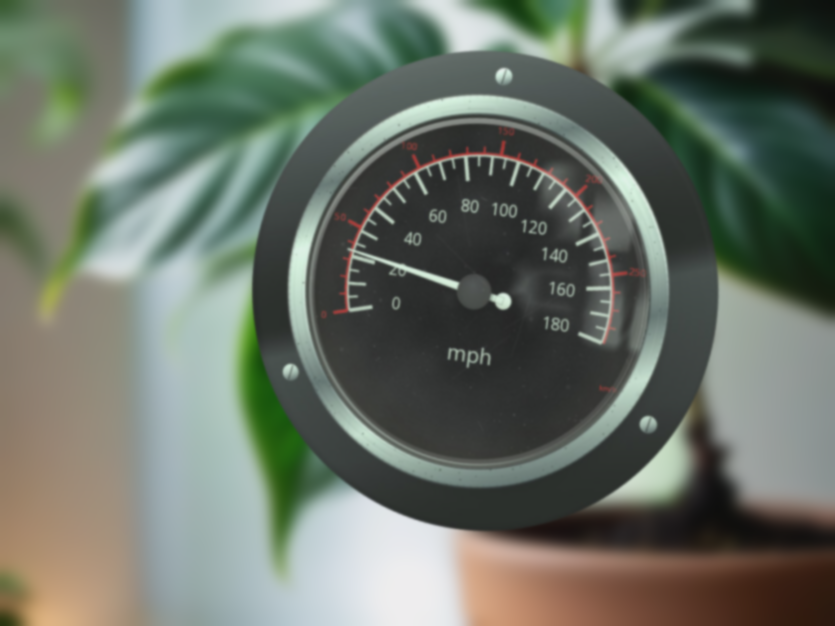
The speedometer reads 22.5mph
